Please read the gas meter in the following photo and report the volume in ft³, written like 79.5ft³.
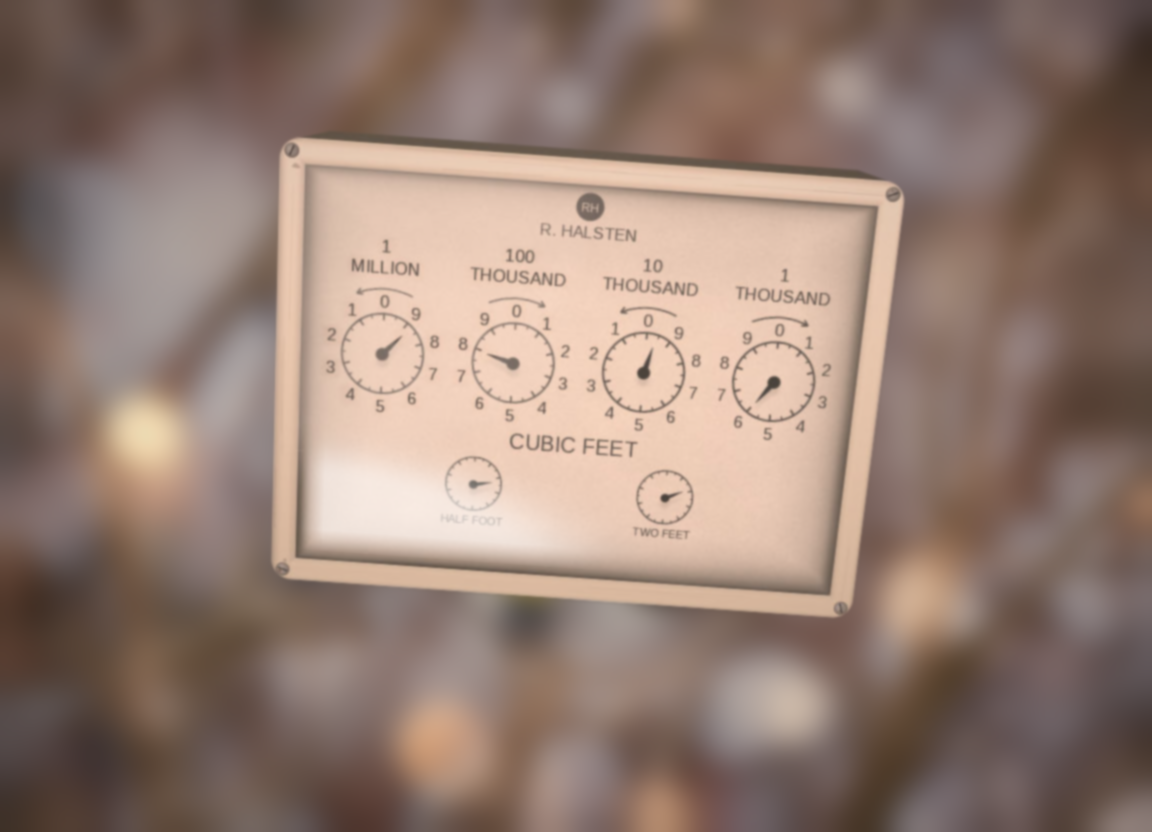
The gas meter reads 879600ft³
